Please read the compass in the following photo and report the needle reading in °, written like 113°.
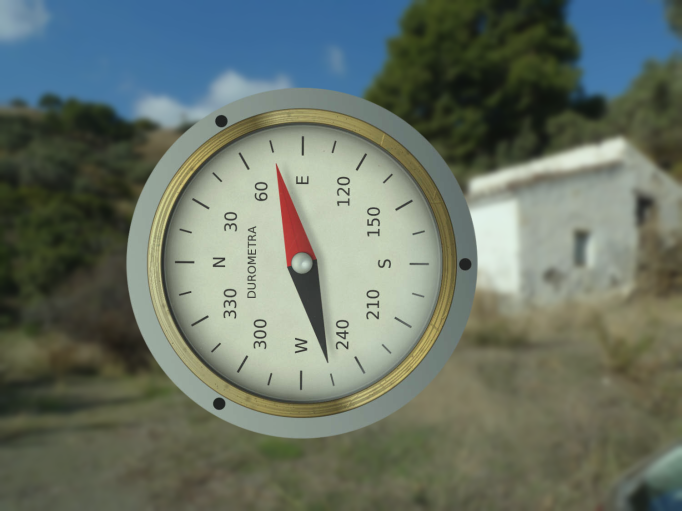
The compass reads 75°
